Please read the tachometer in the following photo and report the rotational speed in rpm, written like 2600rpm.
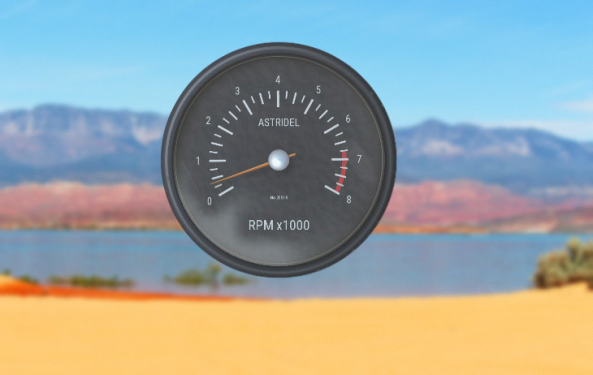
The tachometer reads 375rpm
